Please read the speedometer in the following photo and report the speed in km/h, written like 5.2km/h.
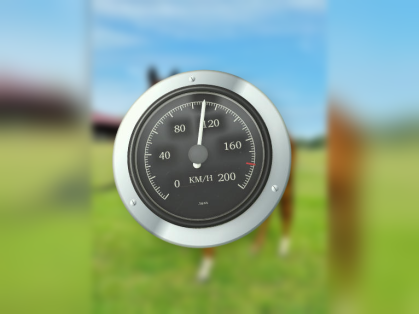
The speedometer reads 110km/h
